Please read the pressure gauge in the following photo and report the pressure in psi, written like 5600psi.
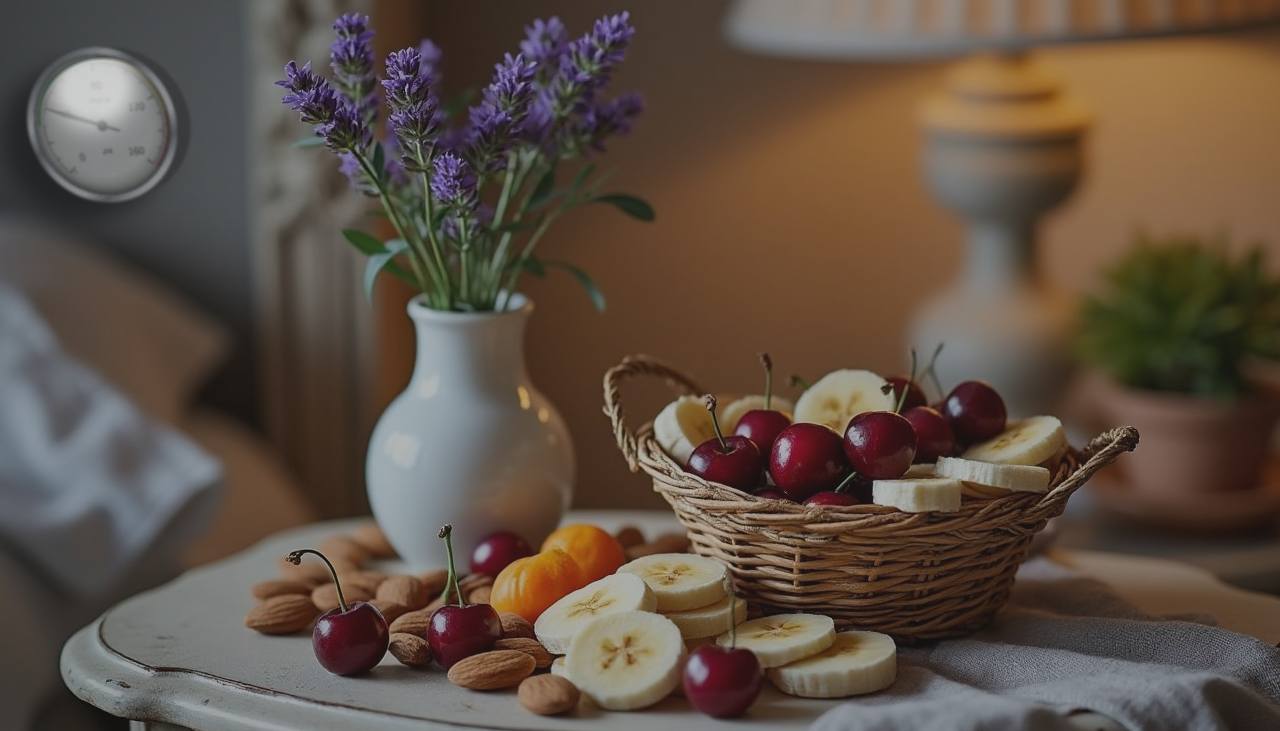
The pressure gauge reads 40psi
